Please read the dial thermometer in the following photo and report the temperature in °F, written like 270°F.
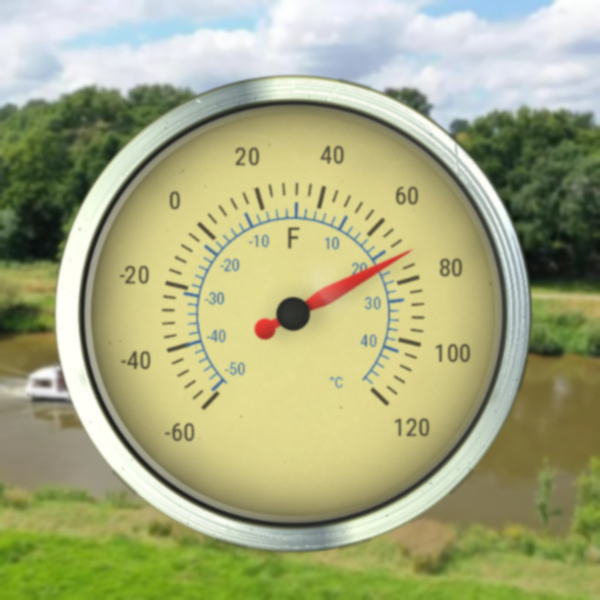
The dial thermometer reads 72°F
